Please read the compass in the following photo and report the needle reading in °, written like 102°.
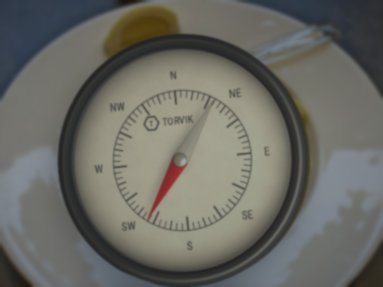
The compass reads 215°
